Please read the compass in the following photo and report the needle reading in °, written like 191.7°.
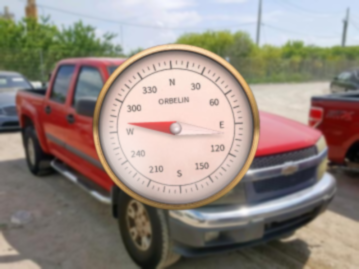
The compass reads 280°
